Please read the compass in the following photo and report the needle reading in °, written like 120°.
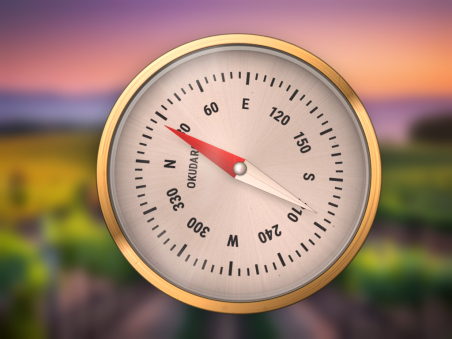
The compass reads 25°
